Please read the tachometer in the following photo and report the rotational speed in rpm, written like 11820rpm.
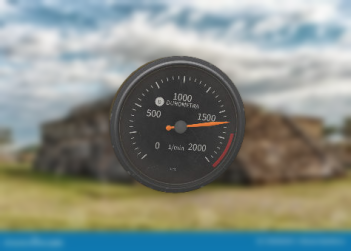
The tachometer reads 1600rpm
